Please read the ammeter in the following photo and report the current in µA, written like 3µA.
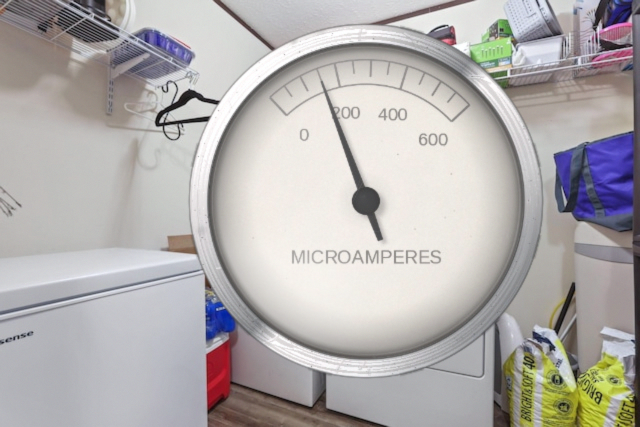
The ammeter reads 150µA
